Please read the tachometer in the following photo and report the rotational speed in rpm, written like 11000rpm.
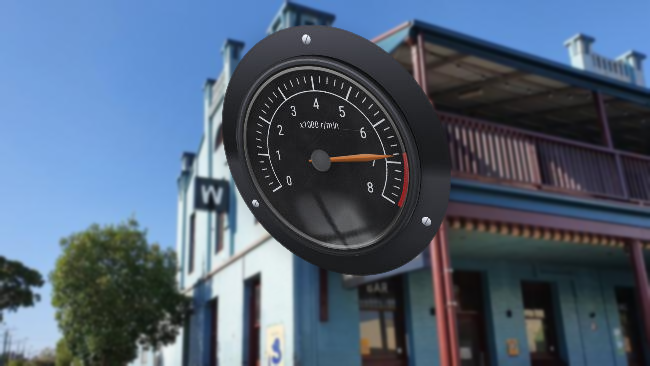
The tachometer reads 6800rpm
